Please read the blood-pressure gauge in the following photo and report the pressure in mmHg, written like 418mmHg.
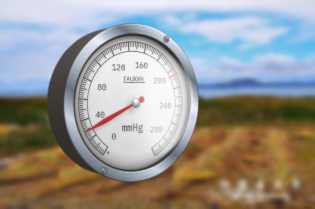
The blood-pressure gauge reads 30mmHg
